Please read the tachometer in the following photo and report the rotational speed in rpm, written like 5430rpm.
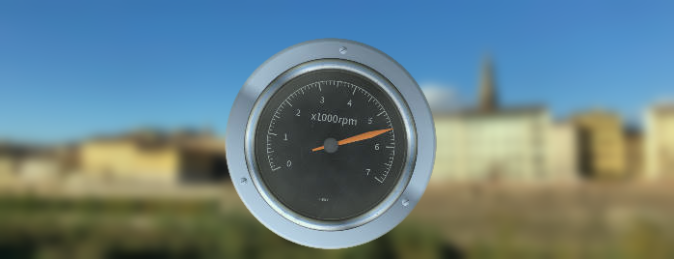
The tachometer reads 5500rpm
